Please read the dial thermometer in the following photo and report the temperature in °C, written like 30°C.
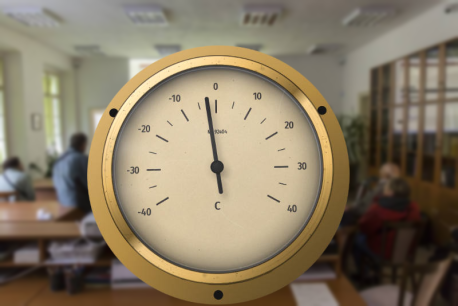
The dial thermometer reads -2.5°C
